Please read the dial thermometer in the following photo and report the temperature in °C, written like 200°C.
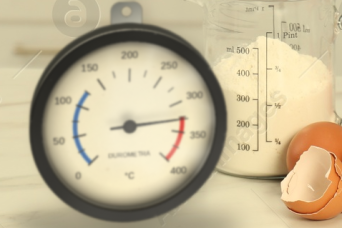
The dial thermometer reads 325°C
